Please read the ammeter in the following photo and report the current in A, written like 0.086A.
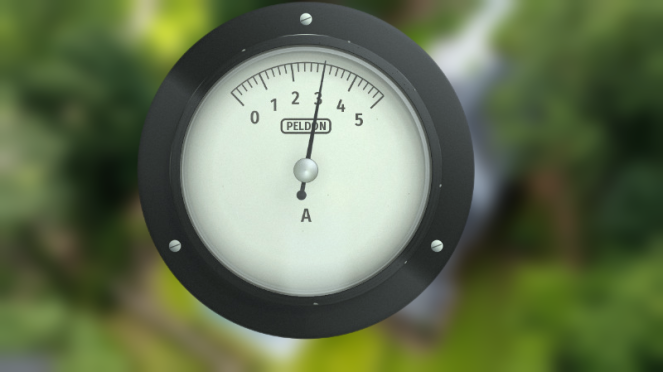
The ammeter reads 3A
